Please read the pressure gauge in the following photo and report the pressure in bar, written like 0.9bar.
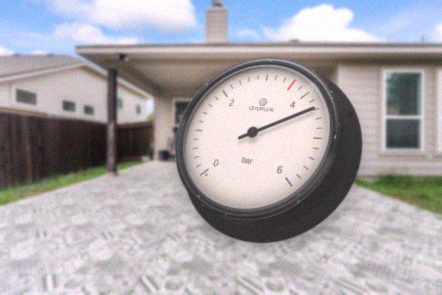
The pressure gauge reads 4.4bar
